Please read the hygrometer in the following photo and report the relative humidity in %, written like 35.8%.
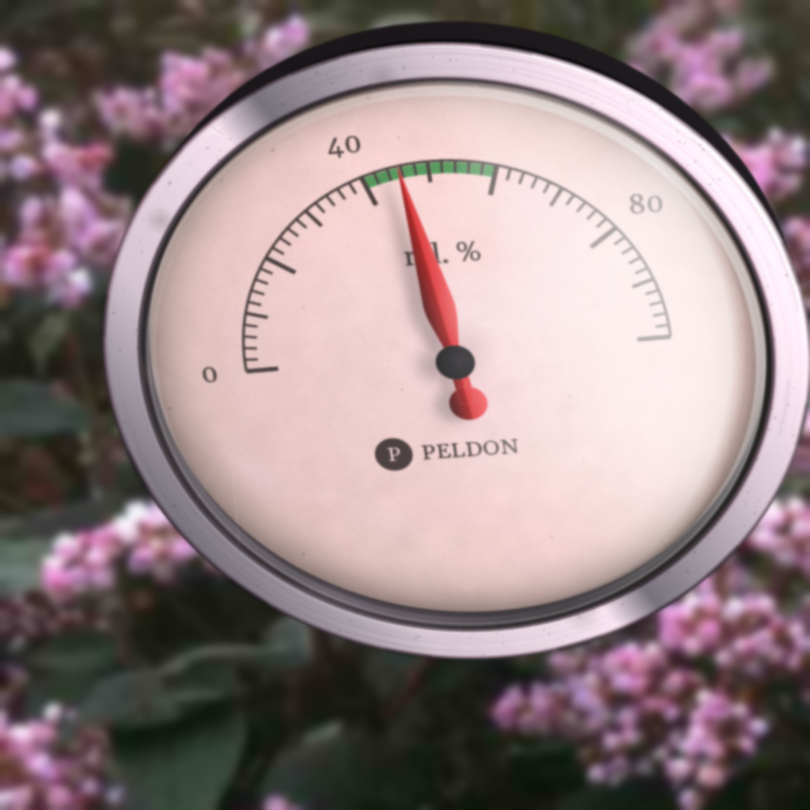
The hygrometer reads 46%
